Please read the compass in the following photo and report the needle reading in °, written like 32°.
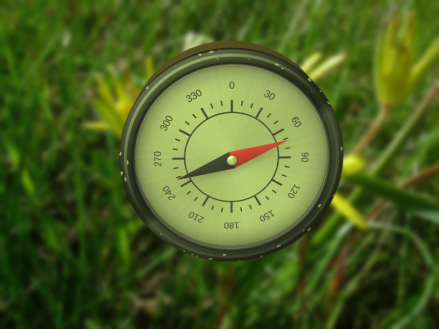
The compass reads 70°
